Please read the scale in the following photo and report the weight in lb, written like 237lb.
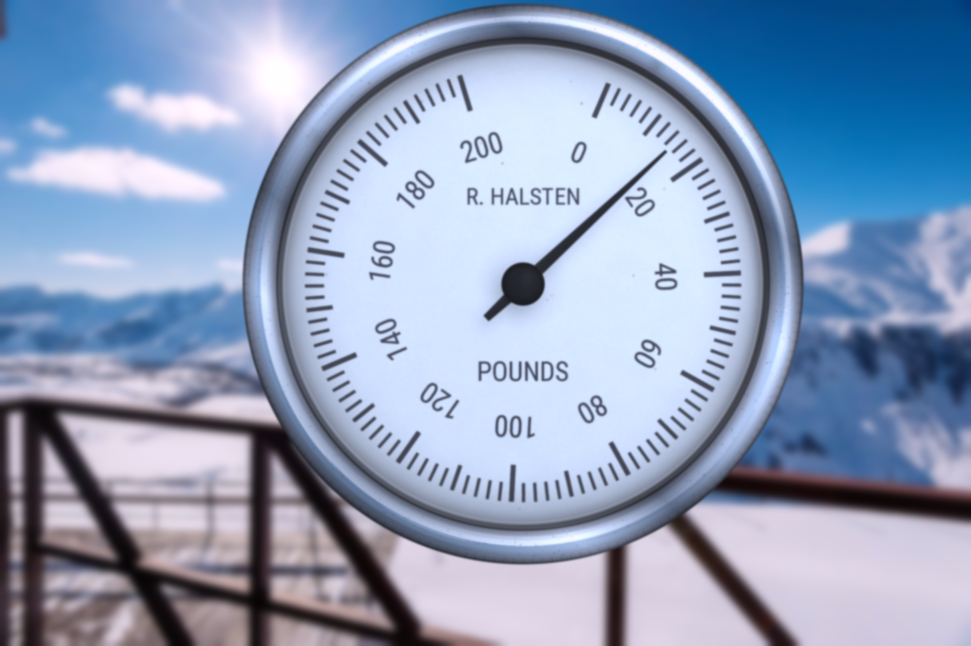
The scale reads 15lb
